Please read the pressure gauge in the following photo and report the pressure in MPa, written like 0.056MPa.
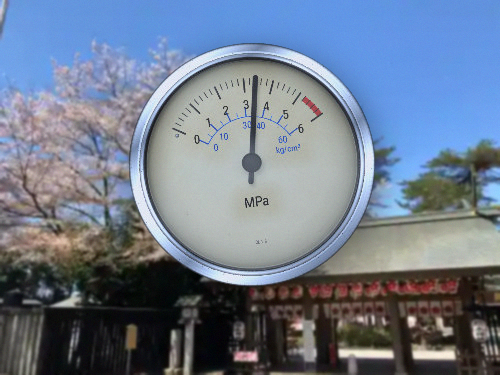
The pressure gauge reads 3.4MPa
